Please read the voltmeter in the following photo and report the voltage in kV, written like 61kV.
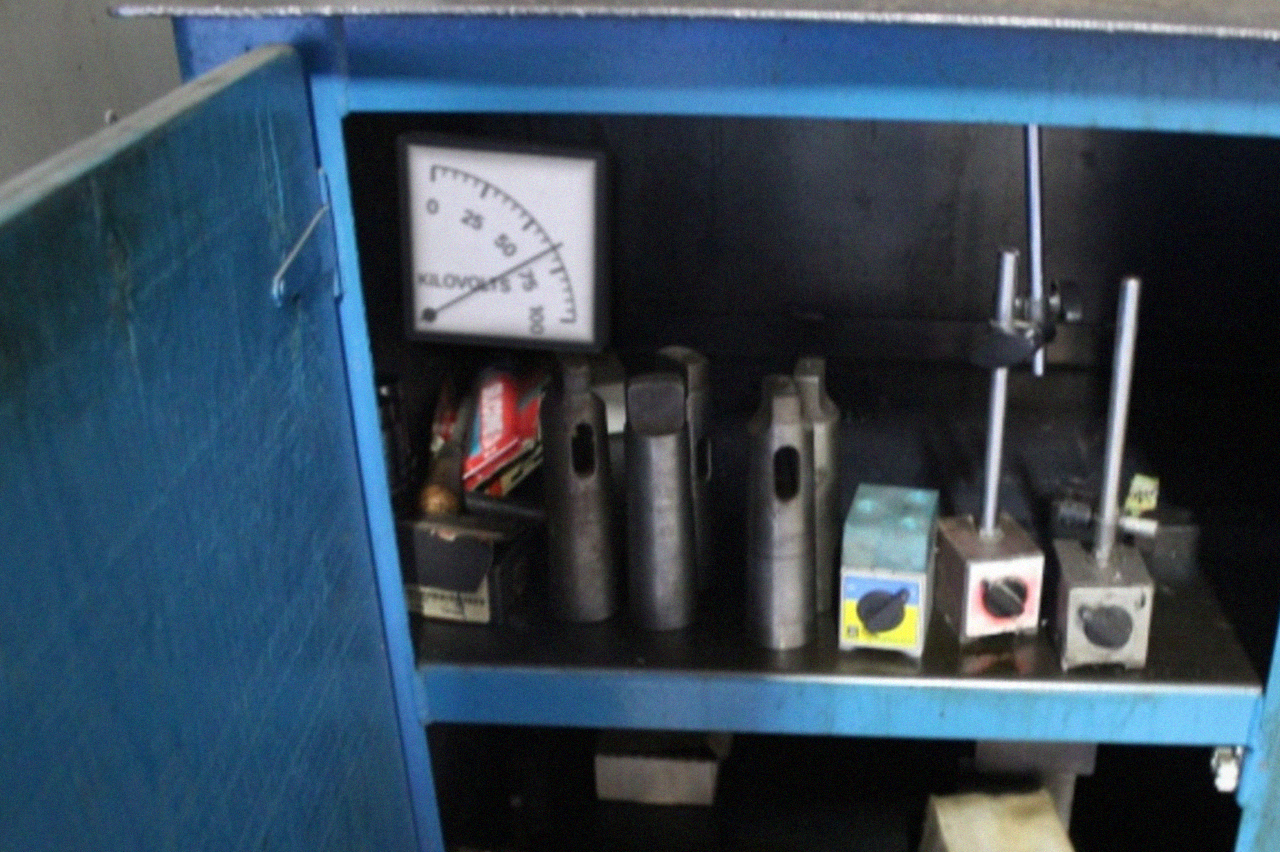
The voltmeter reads 65kV
